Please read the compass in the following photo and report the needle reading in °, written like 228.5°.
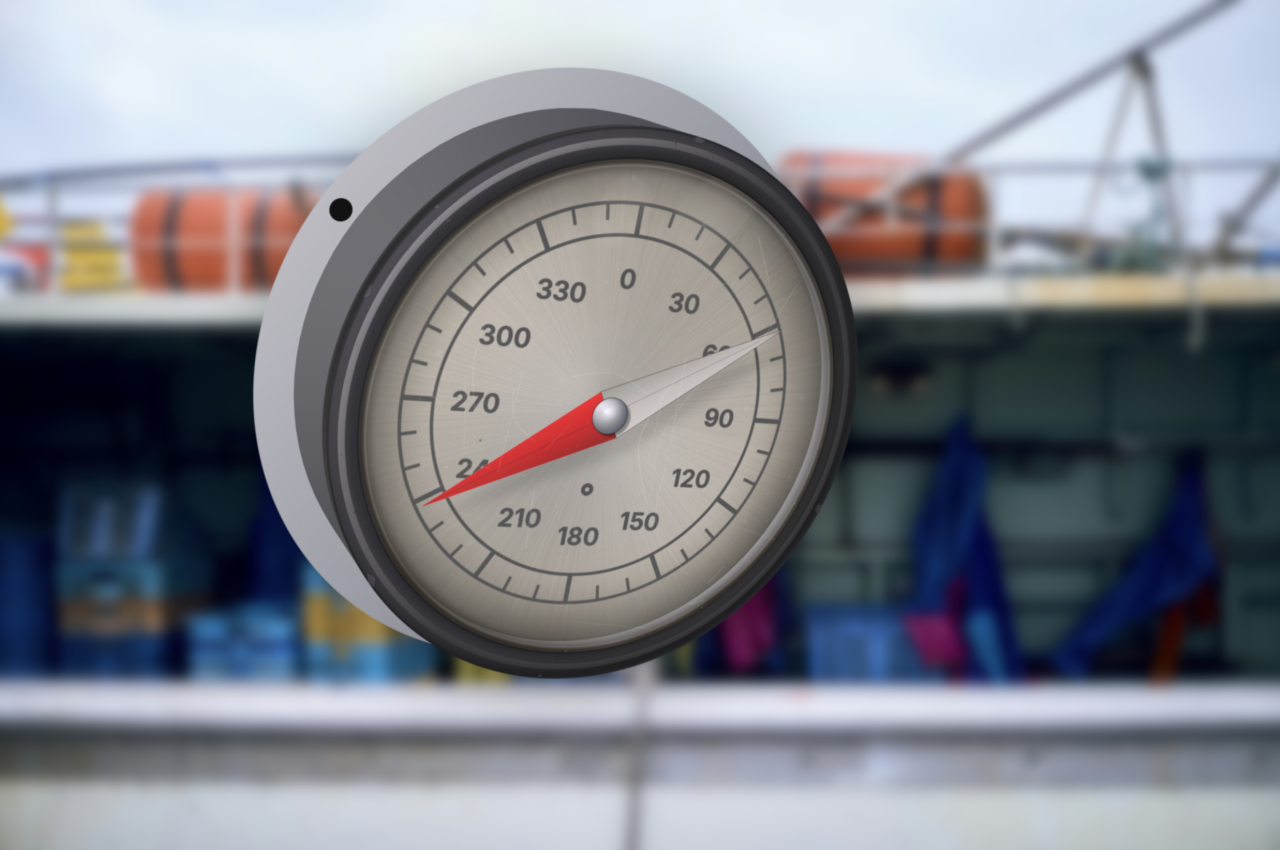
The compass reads 240°
